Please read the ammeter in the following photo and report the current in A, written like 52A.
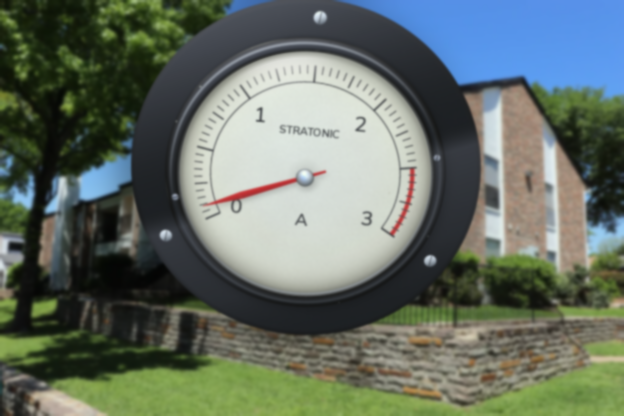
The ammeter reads 0.1A
